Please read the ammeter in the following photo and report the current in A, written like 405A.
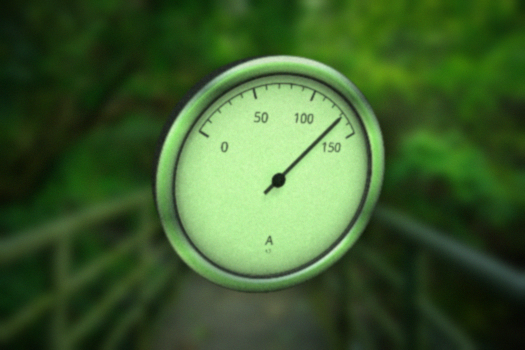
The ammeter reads 130A
